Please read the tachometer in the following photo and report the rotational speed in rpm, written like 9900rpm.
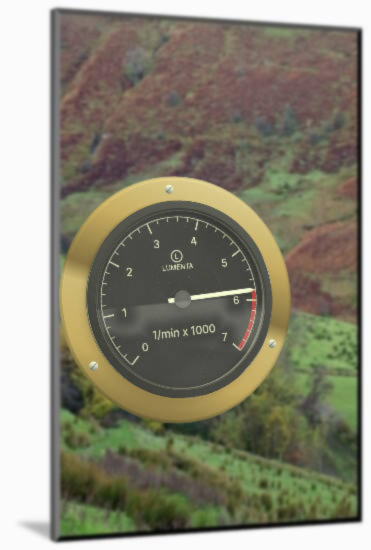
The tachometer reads 5800rpm
